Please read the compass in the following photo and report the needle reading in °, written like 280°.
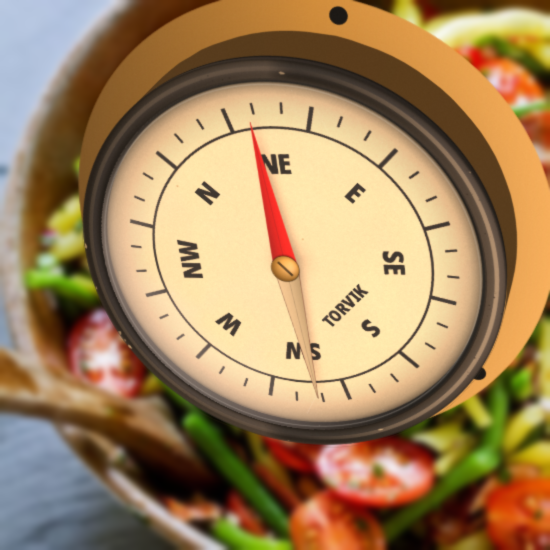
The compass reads 40°
